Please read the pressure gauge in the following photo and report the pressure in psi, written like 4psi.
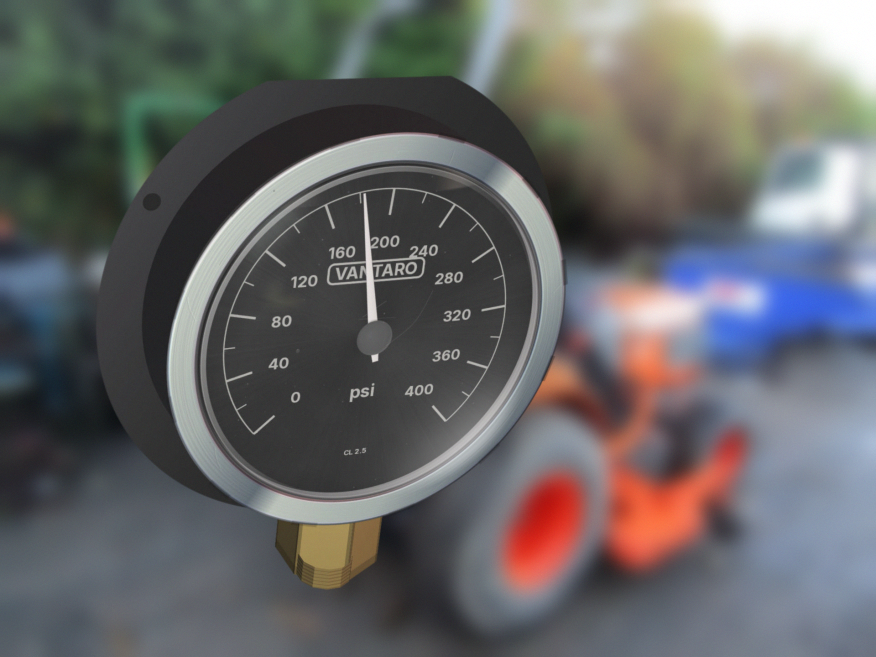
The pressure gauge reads 180psi
